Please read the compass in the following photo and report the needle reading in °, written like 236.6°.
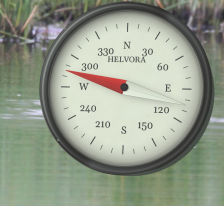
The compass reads 285°
